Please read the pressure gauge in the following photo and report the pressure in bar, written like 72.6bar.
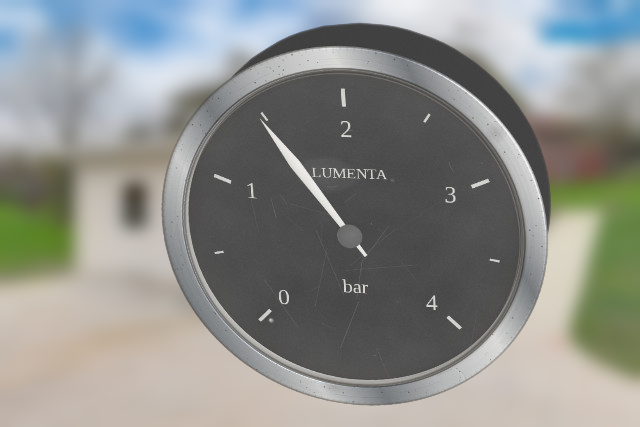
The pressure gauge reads 1.5bar
